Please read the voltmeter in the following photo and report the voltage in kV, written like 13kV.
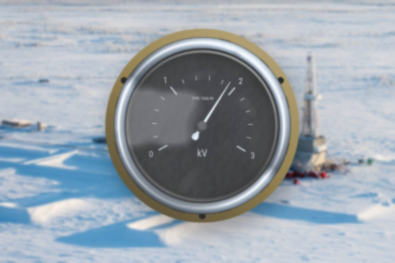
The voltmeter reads 1.9kV
